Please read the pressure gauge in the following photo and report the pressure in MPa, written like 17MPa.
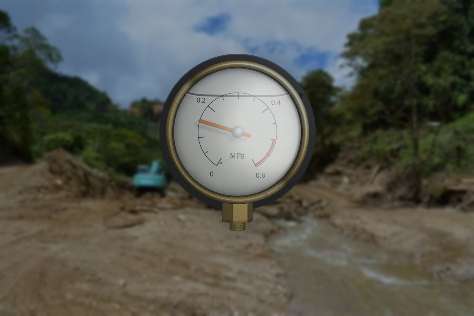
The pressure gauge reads 0.15MPa
